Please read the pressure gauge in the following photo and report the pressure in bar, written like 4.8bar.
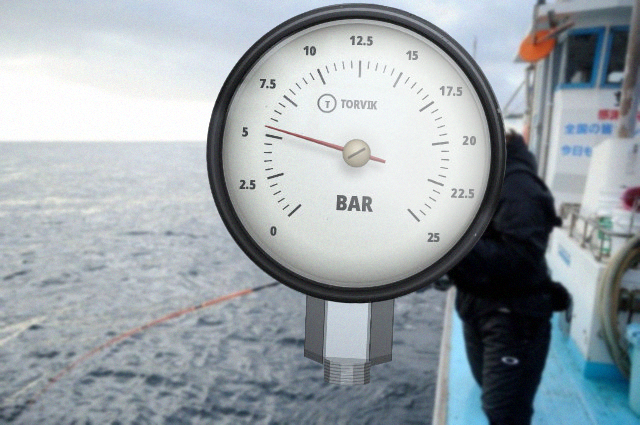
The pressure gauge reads 5.5bar
